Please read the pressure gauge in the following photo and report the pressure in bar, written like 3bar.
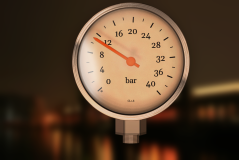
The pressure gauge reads 11bar
